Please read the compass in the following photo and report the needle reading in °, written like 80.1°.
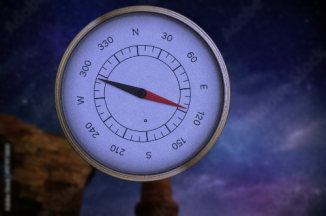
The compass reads 115°
